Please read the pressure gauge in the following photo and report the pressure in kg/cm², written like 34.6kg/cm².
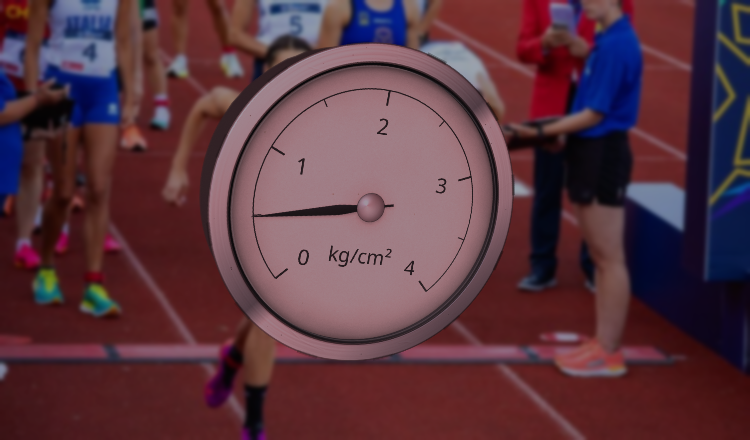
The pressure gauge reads 0.5kg/cm²
